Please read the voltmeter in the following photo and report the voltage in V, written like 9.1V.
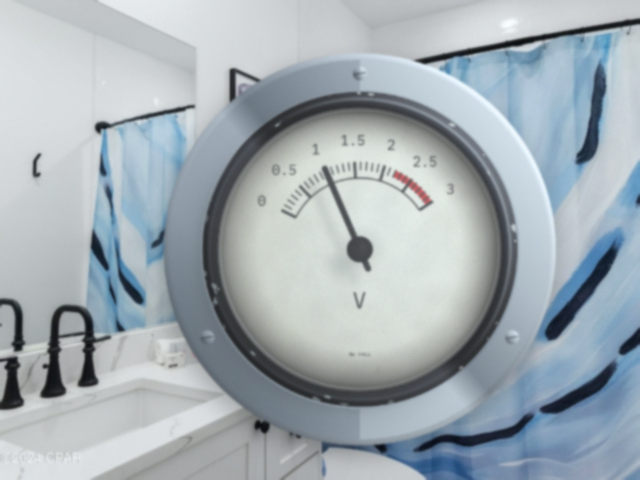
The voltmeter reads 1V
